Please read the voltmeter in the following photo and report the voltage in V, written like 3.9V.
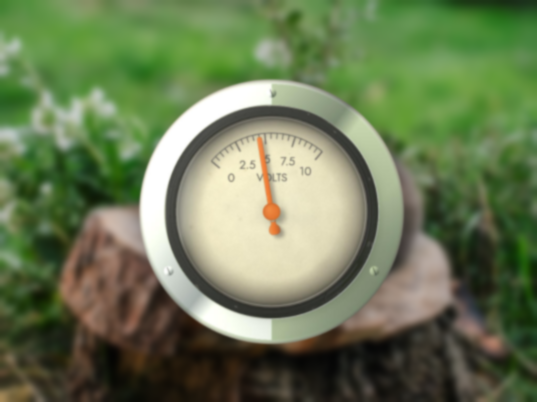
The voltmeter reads 4.5V
